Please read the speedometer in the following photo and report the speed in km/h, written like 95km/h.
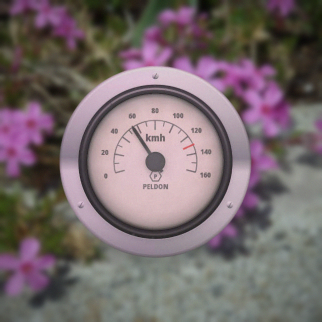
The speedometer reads 55km/h
